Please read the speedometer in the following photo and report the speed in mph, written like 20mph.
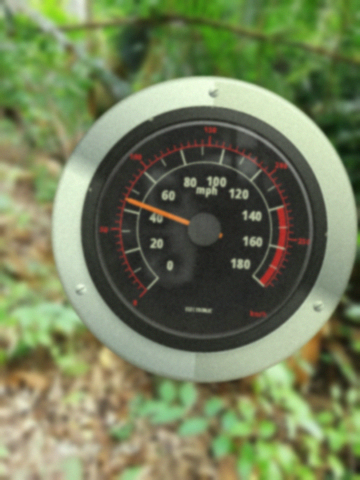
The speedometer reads 45mph
